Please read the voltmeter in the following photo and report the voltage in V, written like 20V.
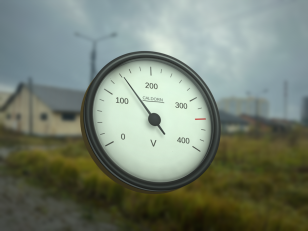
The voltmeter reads 140V
